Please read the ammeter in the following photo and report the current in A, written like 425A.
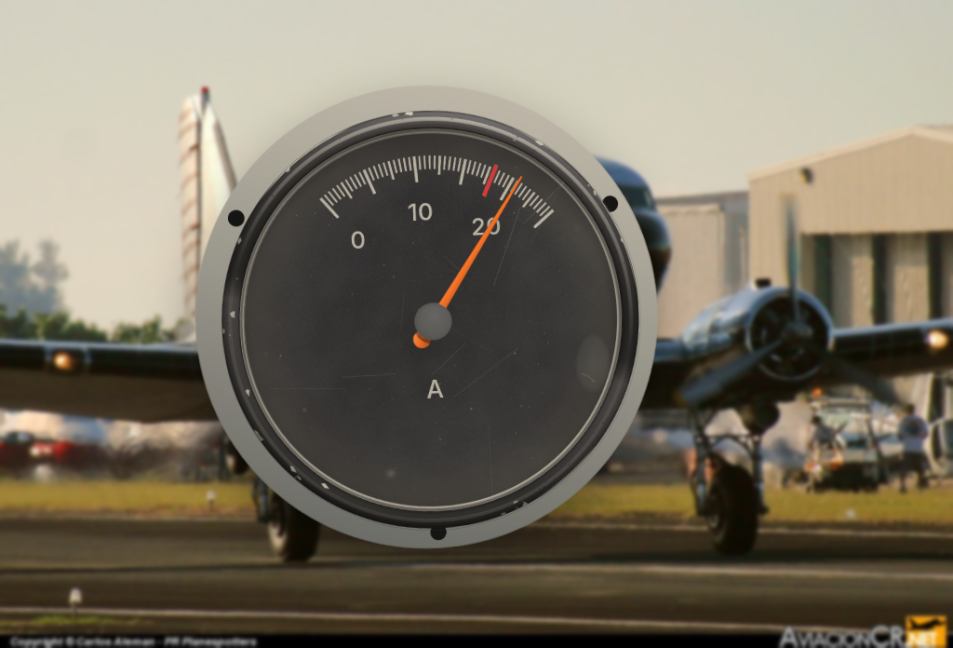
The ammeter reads 20.5A
